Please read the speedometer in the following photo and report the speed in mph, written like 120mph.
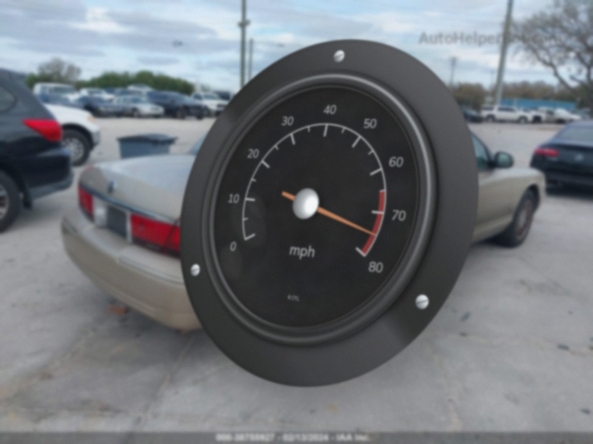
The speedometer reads 75mph
